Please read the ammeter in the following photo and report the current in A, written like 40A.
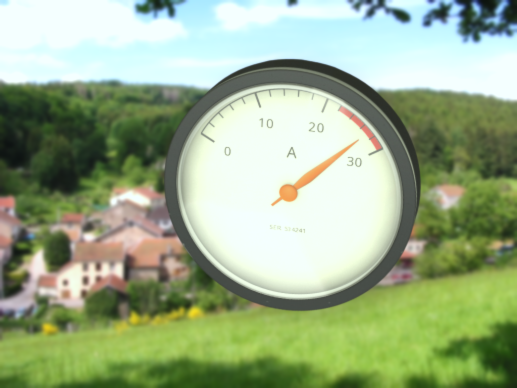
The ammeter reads 27A
